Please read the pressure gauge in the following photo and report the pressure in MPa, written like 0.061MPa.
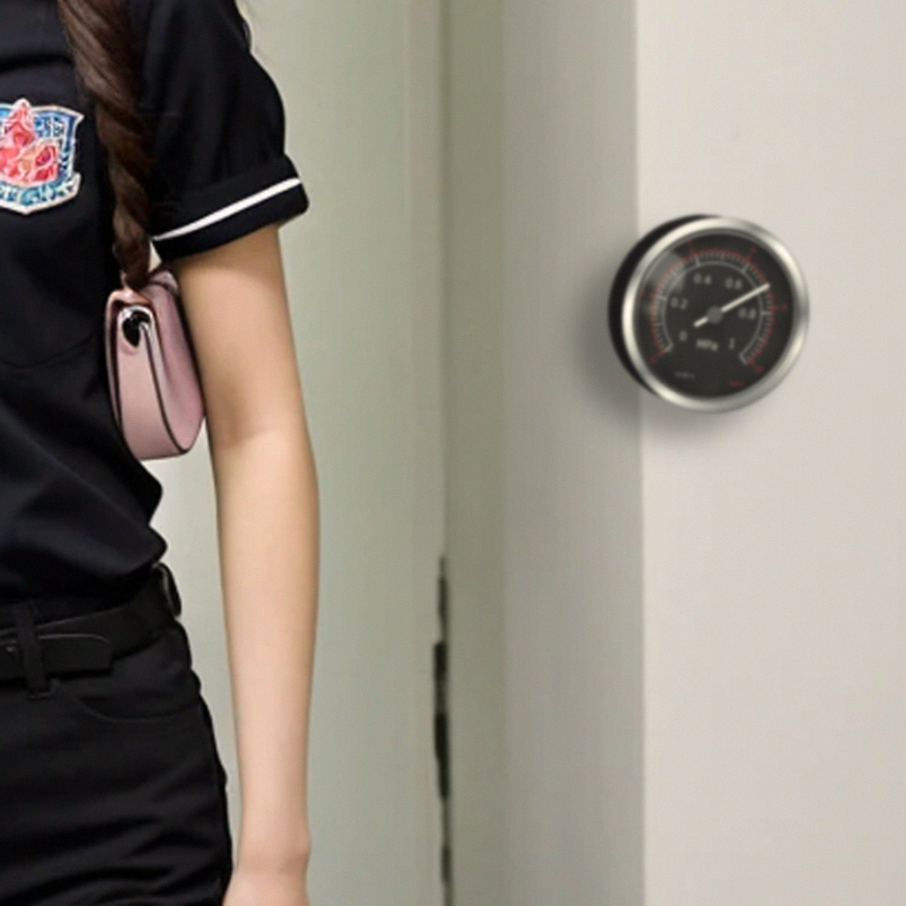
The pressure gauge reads 0.7MPa
